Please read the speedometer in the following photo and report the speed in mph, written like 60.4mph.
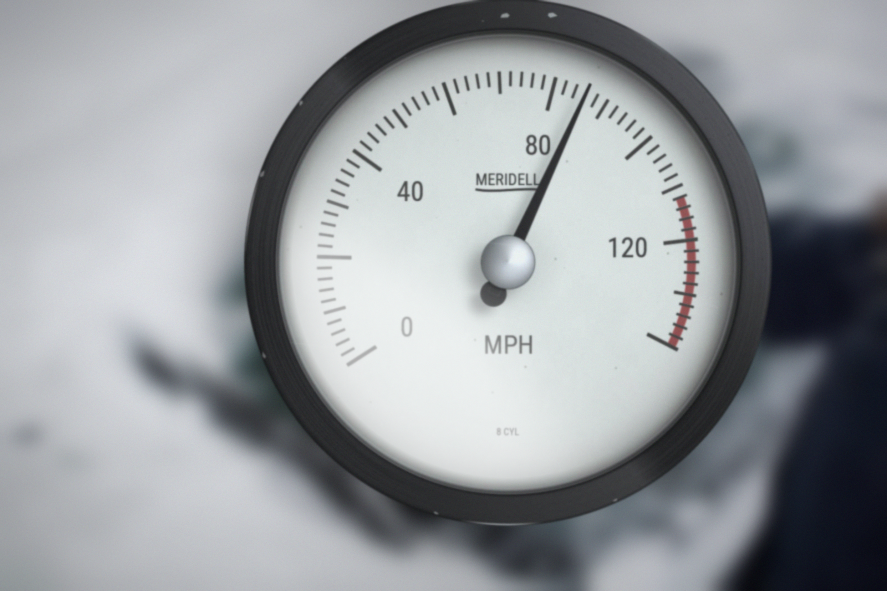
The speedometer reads 86mph
